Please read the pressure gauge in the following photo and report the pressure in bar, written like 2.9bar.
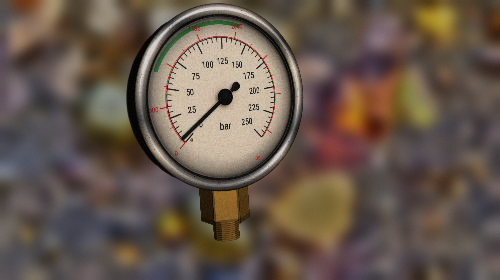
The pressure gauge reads 5bar
